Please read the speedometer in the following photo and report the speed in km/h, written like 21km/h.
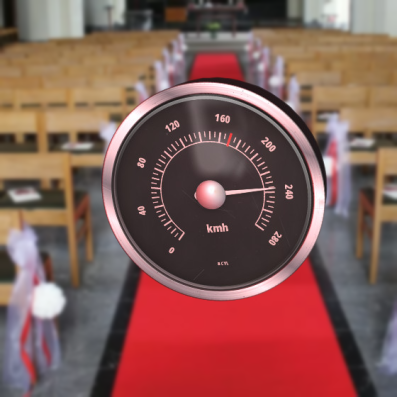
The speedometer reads 235km/h
